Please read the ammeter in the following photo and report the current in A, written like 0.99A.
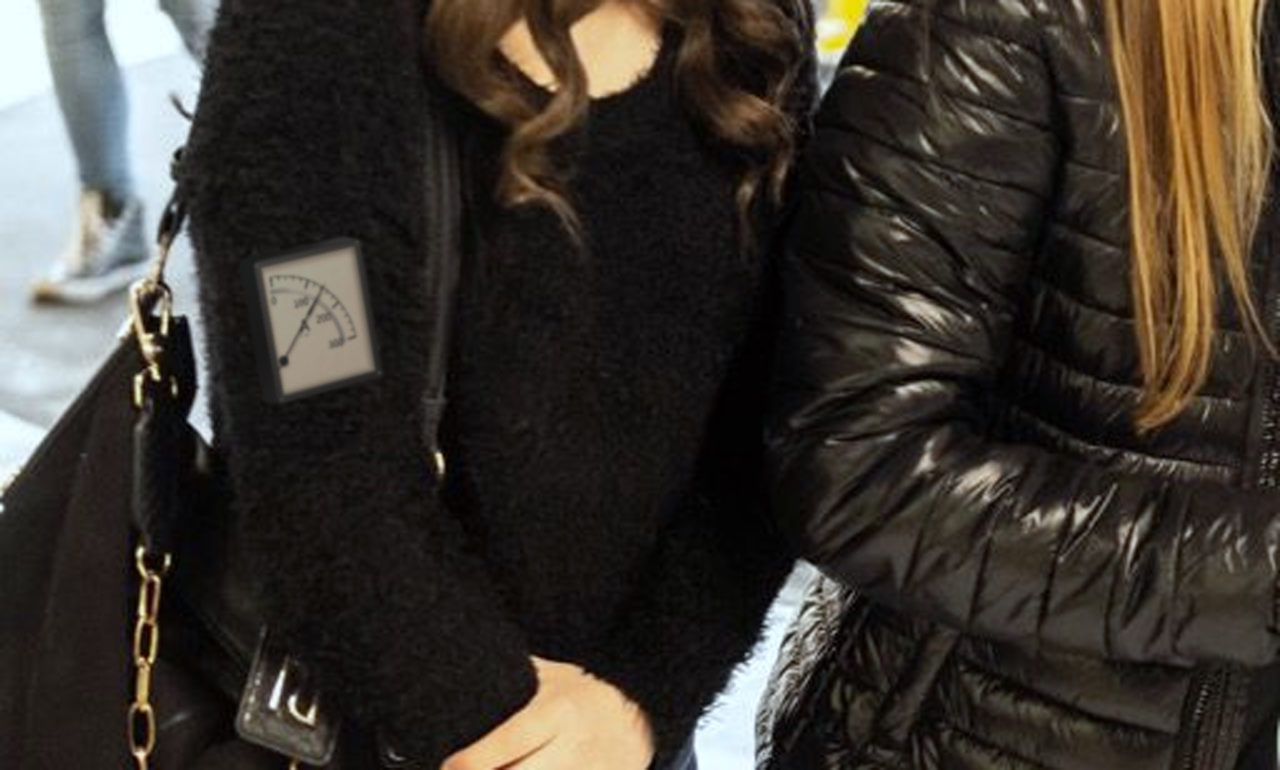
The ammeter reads 140A
